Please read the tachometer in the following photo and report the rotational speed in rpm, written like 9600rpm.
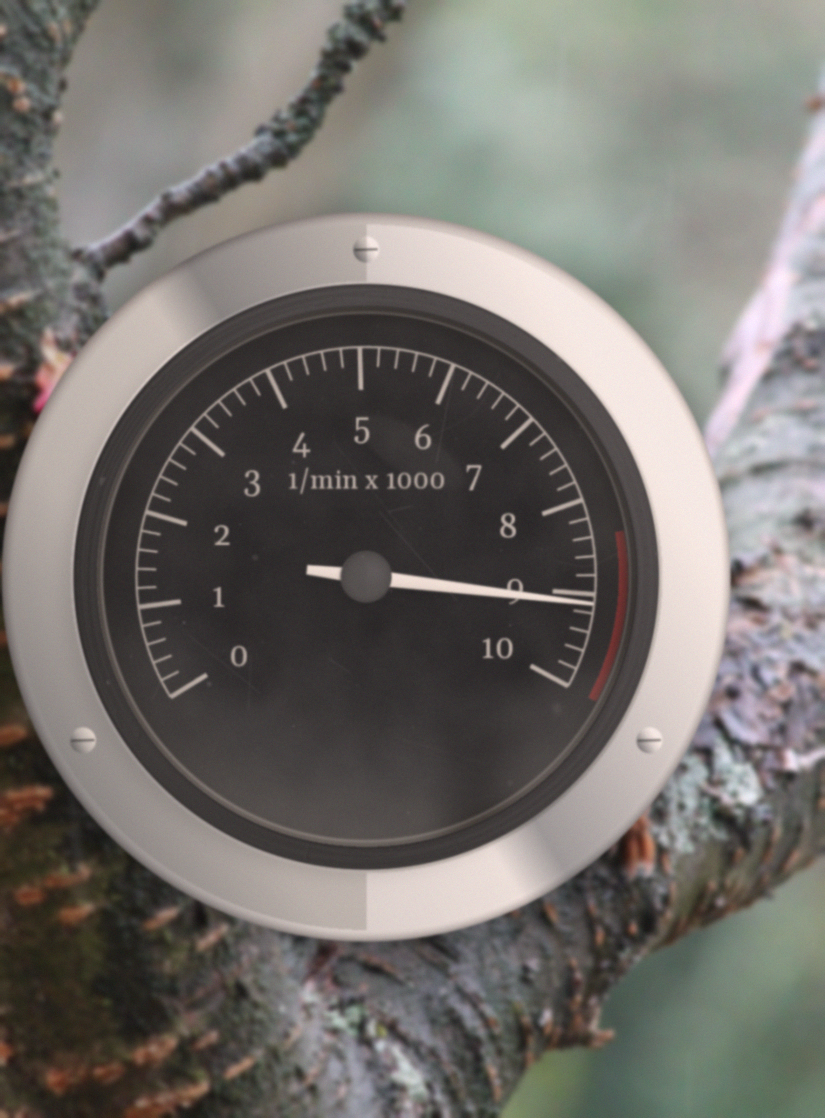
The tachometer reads 9100rpm
